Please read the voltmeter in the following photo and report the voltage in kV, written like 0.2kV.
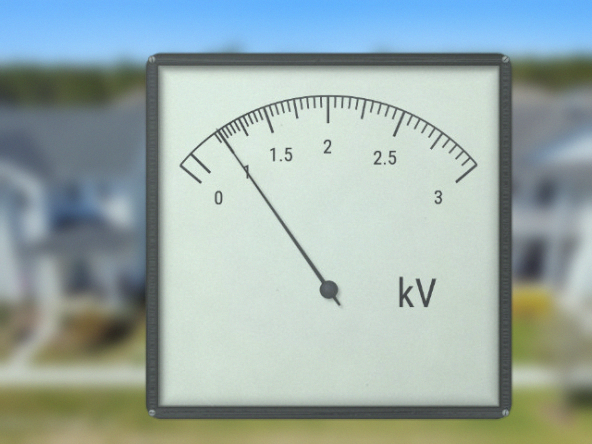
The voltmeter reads 1kV
